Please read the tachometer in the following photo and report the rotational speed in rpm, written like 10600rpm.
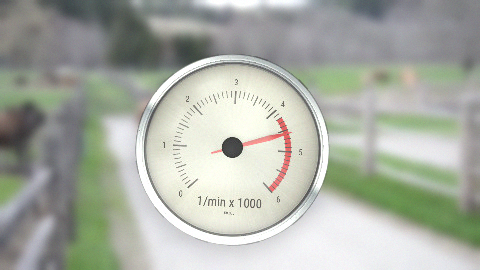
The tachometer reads 4600rpm
